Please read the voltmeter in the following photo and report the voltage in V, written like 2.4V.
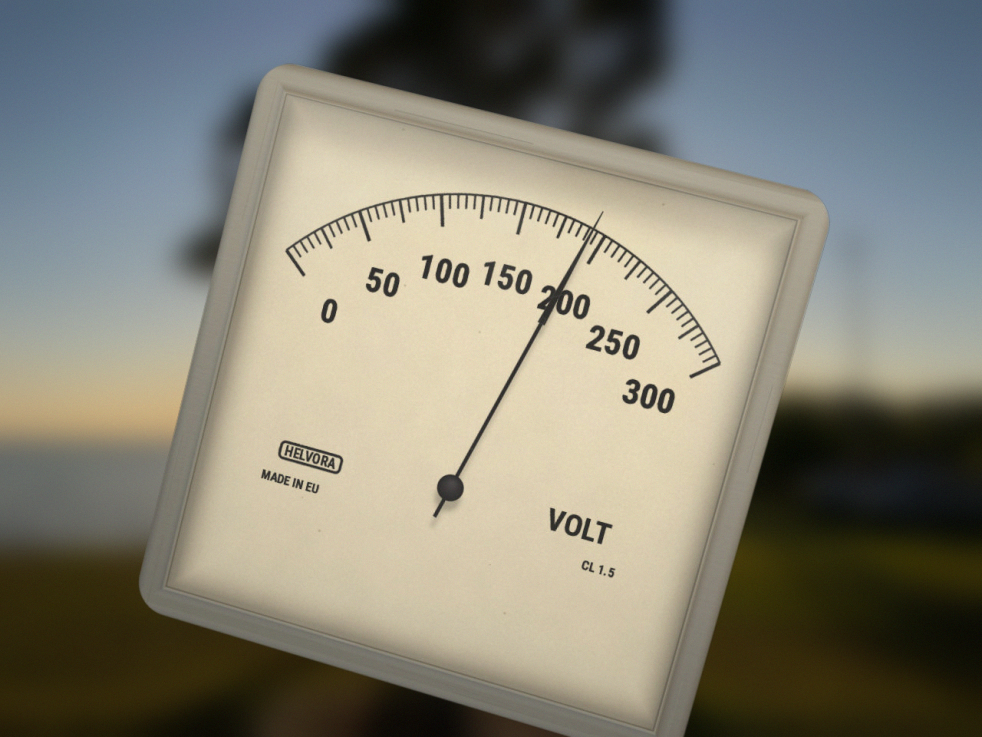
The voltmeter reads 192.5V
